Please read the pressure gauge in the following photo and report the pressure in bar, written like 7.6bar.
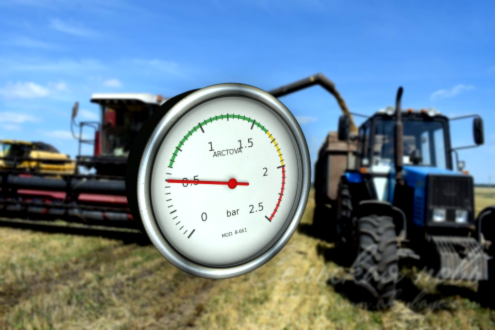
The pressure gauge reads 0.5bar
